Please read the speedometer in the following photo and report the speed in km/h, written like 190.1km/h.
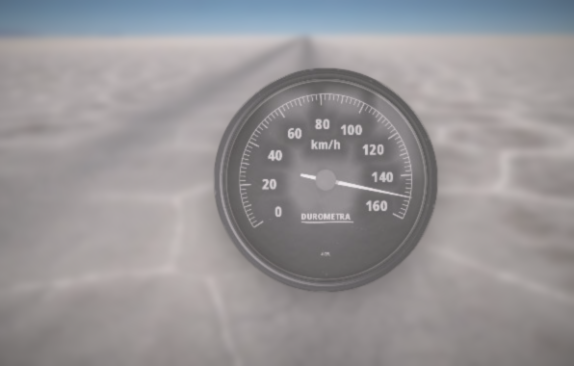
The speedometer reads 150km/h
